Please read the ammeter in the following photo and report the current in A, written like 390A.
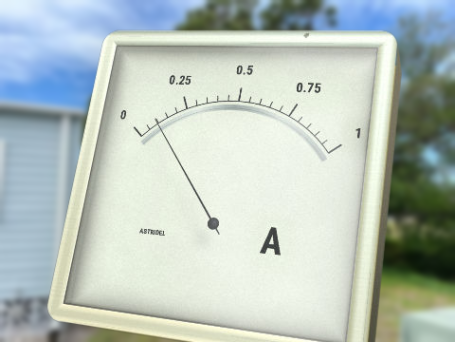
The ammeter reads 0.1A
